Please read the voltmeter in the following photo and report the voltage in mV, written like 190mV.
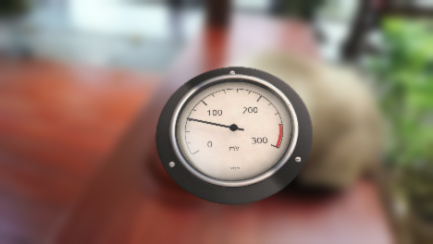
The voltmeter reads 60mV
